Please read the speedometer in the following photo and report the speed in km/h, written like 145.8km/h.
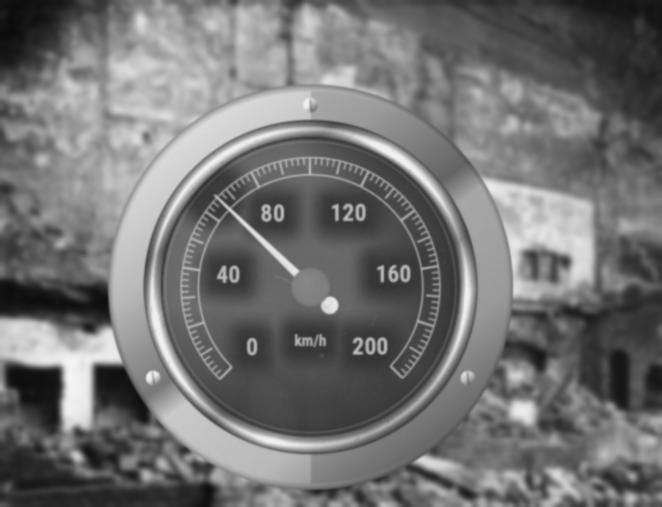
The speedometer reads 66km/h
